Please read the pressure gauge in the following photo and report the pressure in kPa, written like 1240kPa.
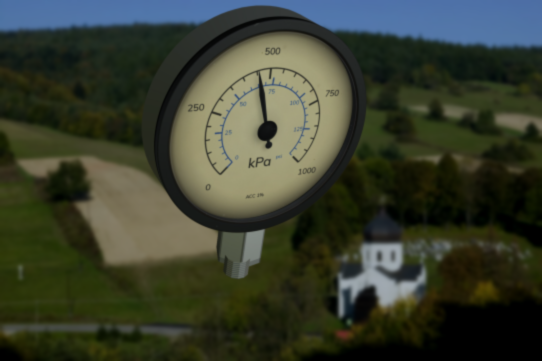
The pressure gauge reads 450kPa
